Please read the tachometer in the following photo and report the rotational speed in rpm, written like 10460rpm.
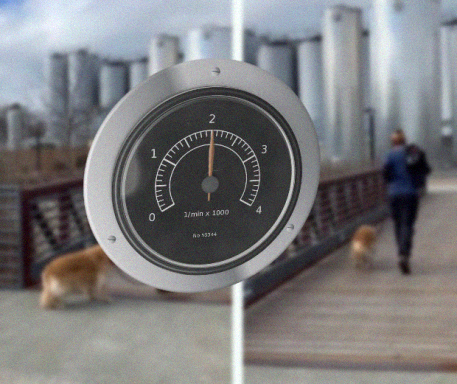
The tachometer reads 2000rpm
